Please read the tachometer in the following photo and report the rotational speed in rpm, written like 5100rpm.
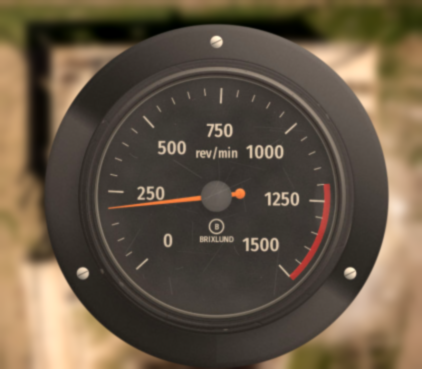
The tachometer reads 200rpm
